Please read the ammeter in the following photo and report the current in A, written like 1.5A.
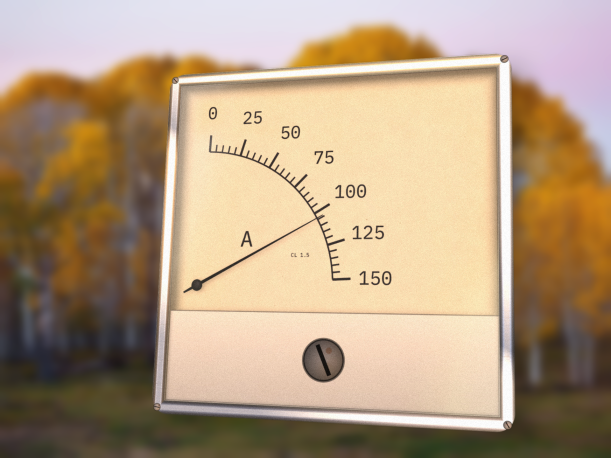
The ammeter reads 105A
